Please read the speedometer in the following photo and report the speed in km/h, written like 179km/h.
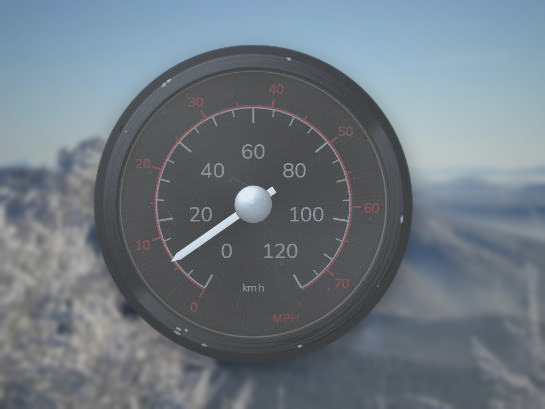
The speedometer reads 10km/h
